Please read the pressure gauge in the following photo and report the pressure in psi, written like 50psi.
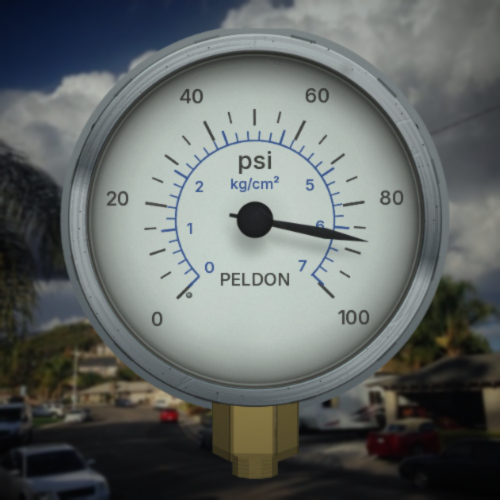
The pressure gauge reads 87.5psi
